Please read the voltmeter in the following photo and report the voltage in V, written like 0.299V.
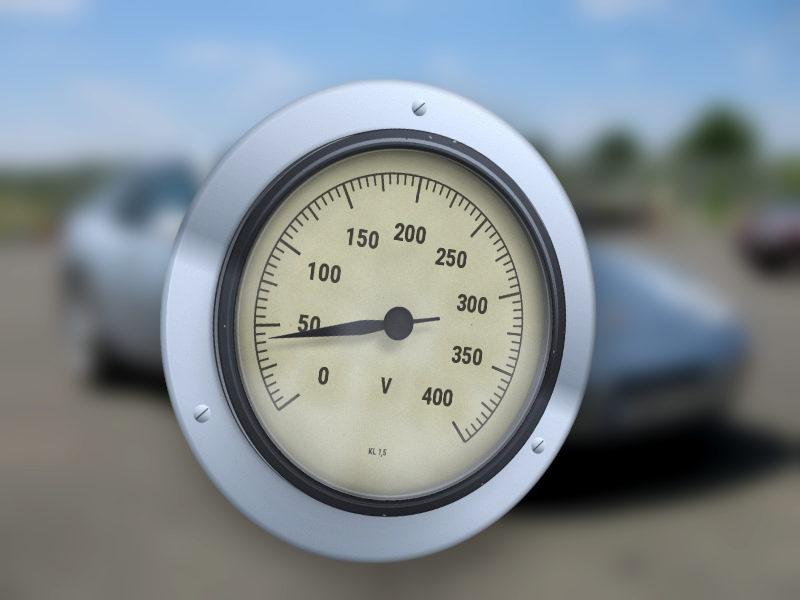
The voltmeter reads 42.5V
